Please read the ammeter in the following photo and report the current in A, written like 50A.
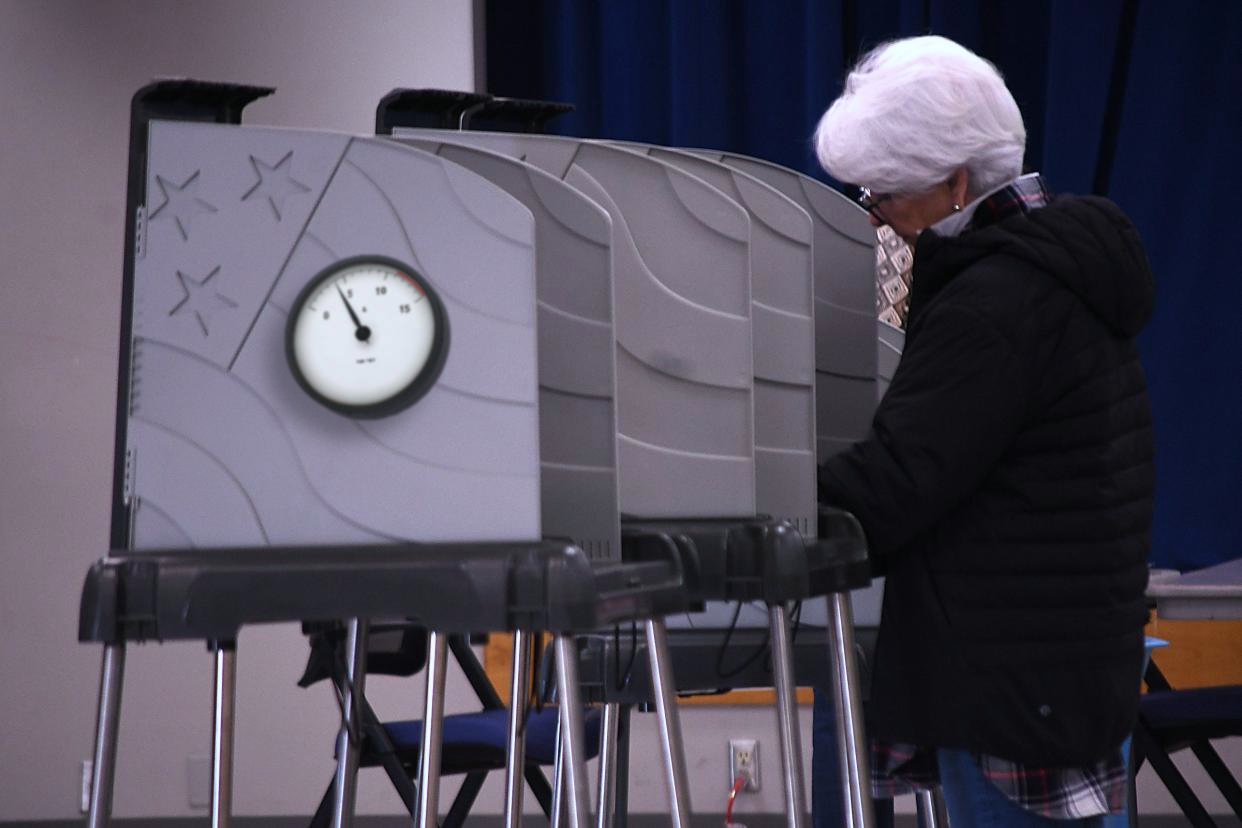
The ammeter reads 4A
